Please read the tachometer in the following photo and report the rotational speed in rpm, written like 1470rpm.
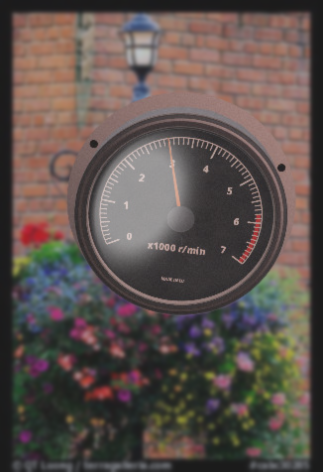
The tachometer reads 3000rpm
